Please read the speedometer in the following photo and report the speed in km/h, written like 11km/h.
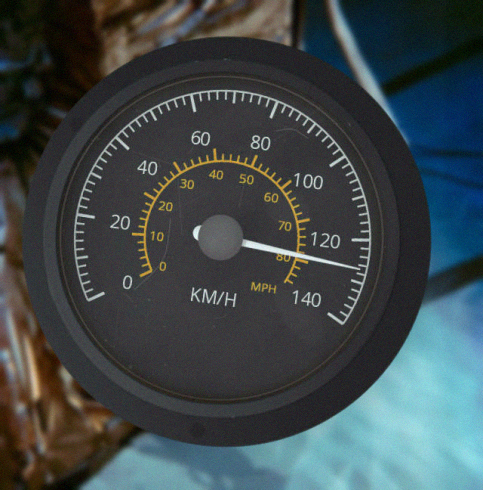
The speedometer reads 127km/h
